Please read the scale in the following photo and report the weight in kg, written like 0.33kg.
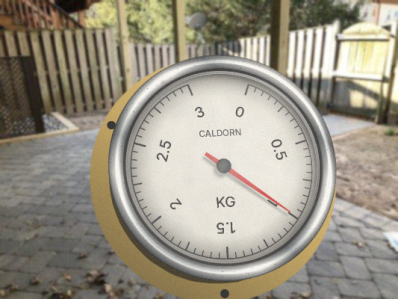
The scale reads 1kg
